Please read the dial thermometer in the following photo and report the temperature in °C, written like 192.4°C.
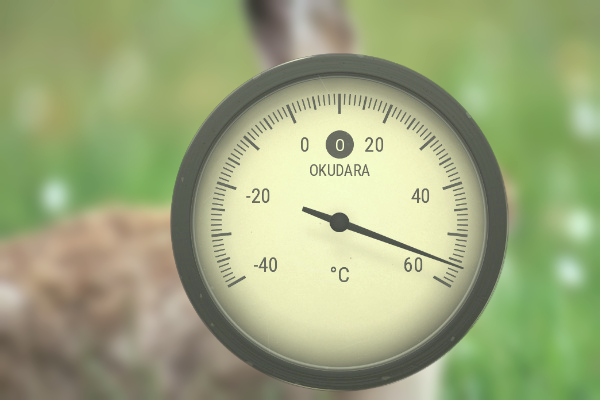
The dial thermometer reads 56°C
